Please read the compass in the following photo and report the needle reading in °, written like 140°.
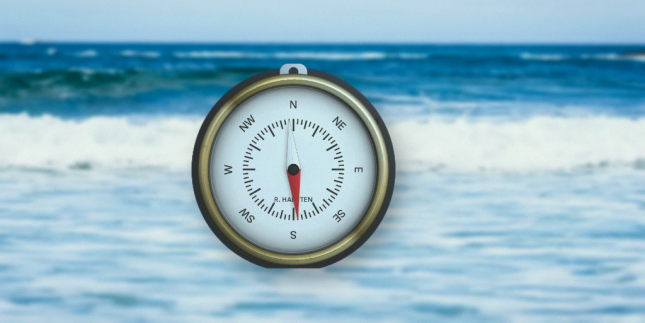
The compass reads 175°
